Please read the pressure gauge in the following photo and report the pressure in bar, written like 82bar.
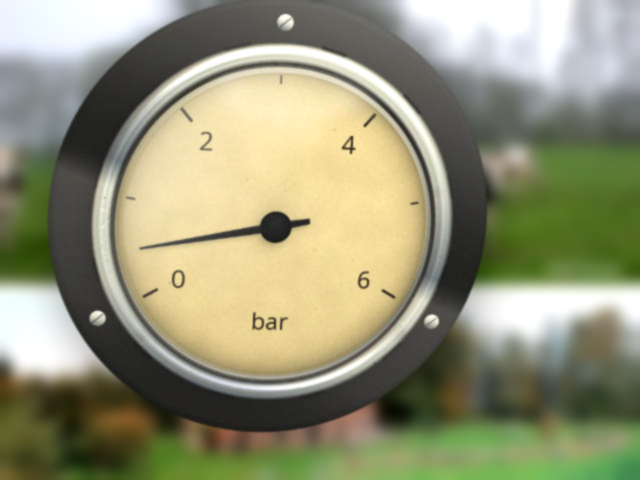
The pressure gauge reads 0.5bar
